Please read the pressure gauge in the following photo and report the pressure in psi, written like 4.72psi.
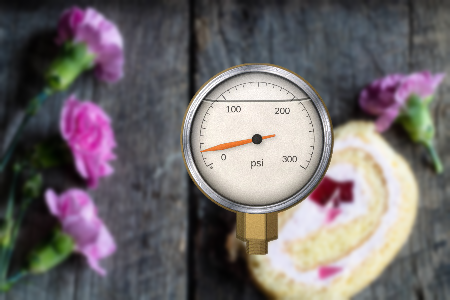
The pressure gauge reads 20psi
